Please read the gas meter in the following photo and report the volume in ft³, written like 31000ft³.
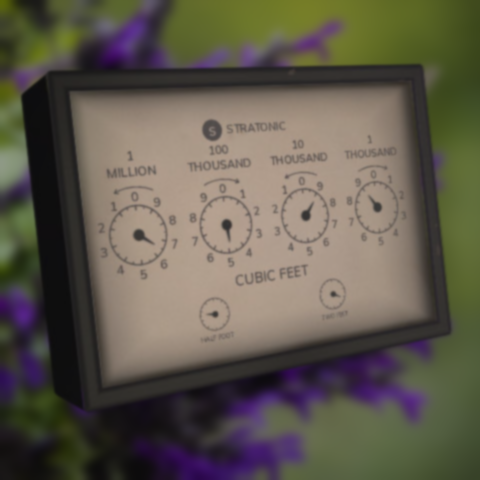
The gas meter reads 648900ft³
